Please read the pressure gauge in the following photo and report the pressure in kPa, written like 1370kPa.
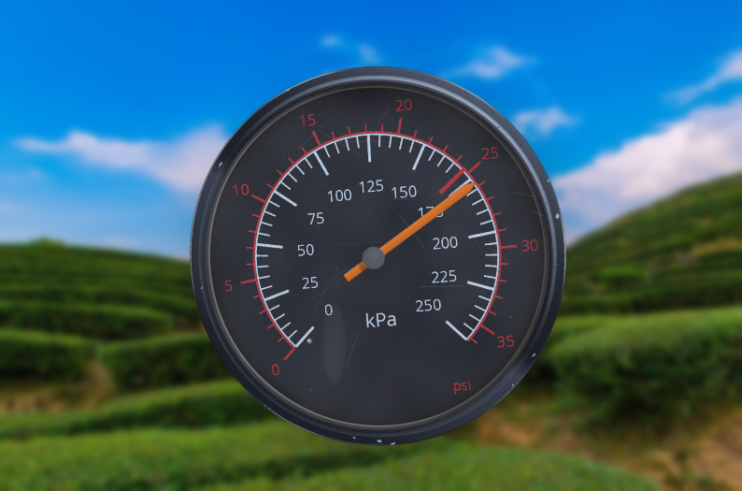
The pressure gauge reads 177.5kPa
